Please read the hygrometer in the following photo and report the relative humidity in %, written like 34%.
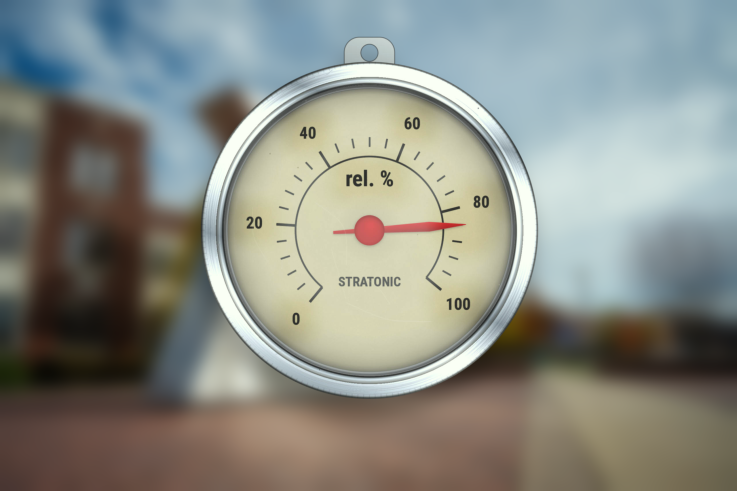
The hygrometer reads 84%
